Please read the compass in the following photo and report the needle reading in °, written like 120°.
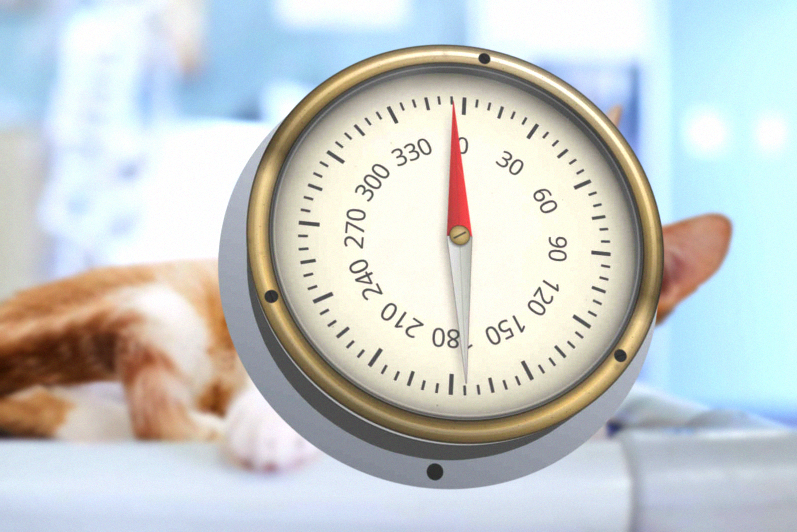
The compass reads 355°
